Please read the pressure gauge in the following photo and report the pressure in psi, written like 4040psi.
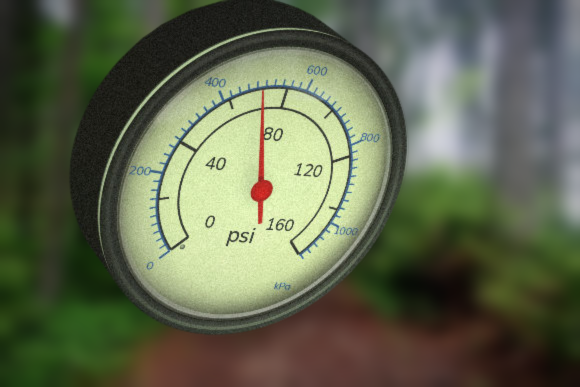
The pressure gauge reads 70psi
